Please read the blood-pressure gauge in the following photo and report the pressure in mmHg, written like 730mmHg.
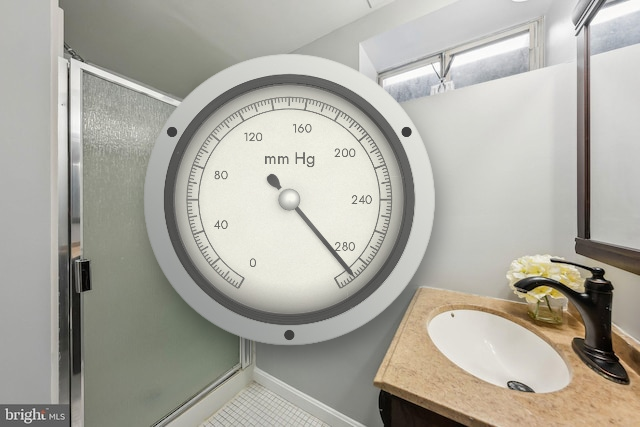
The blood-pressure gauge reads 290mmHg
